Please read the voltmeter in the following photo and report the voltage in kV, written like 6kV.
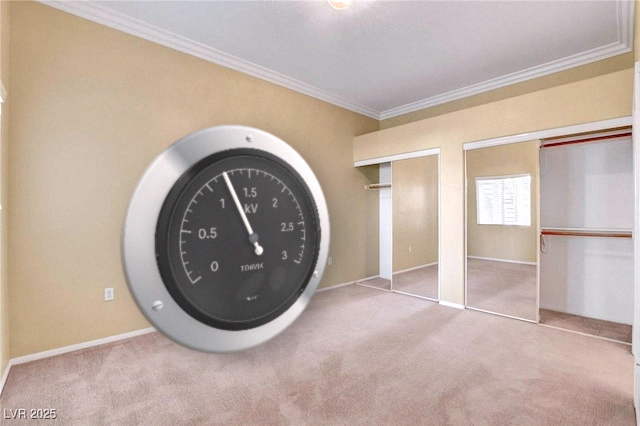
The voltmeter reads 1.2kV
